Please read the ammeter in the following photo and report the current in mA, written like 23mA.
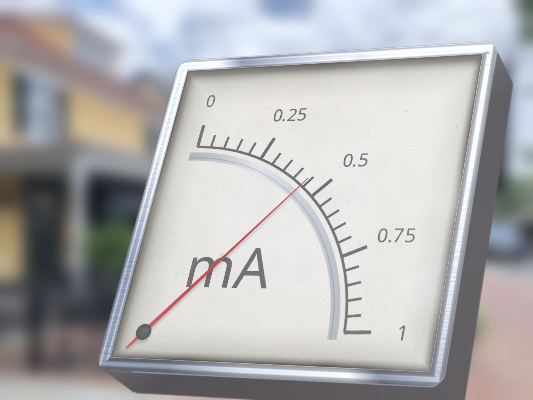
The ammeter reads 0.45mA
